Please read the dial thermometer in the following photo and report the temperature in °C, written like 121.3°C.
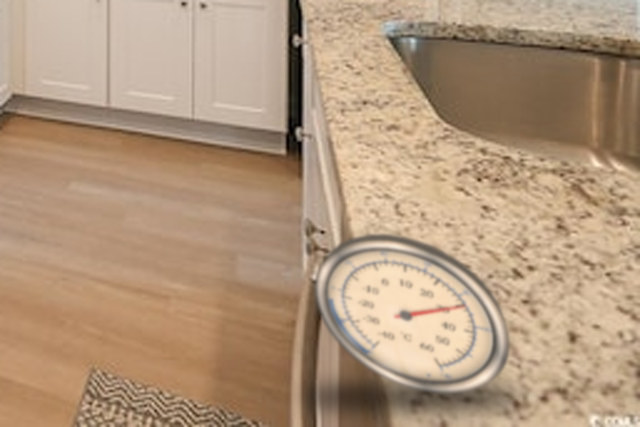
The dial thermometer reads 30°C
